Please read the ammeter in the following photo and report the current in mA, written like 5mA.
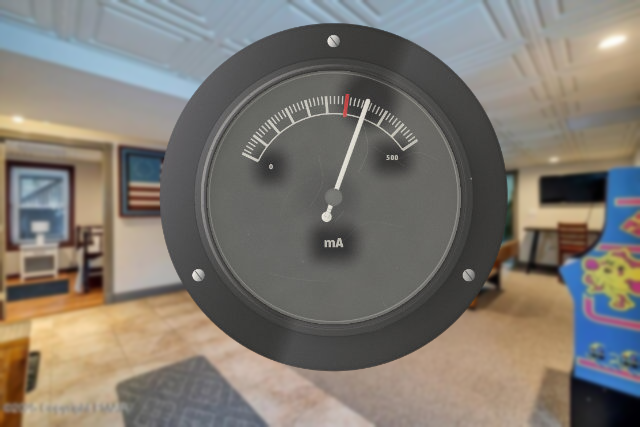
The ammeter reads 350mA
